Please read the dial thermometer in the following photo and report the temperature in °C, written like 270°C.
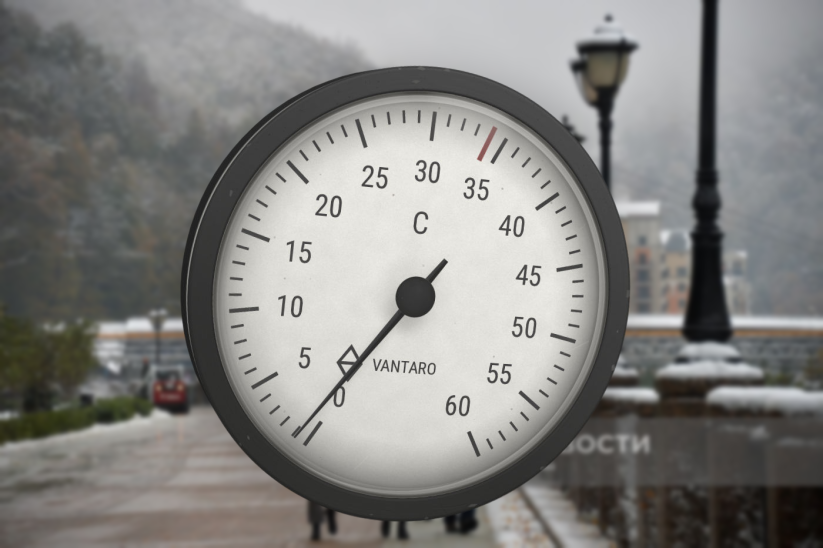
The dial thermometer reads 1°C
